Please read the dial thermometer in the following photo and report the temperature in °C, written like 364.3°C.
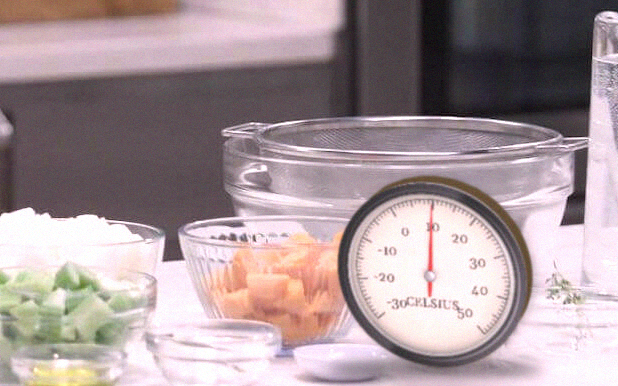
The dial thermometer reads 10°C
